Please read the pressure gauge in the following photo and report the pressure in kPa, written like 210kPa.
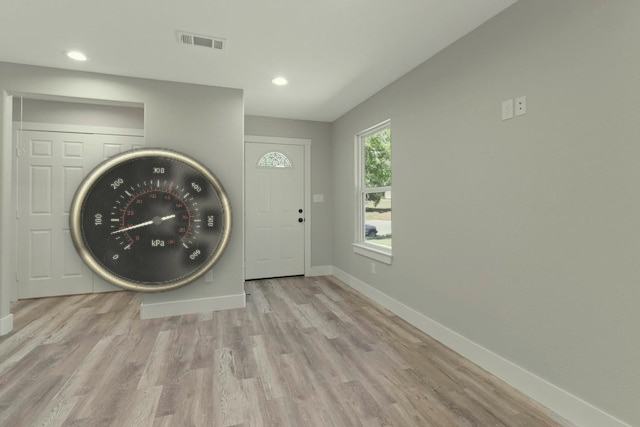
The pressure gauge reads 60kPa
